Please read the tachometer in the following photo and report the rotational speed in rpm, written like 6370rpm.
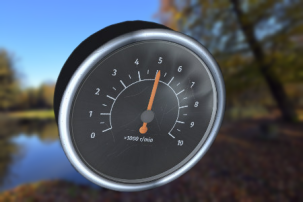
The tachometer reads 5000rpm
